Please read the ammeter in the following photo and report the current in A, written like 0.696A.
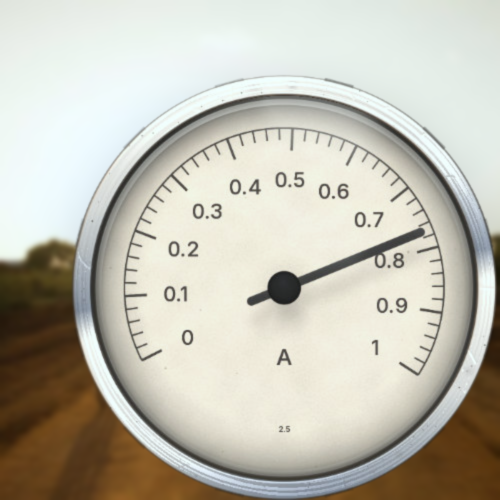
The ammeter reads 0.77A
